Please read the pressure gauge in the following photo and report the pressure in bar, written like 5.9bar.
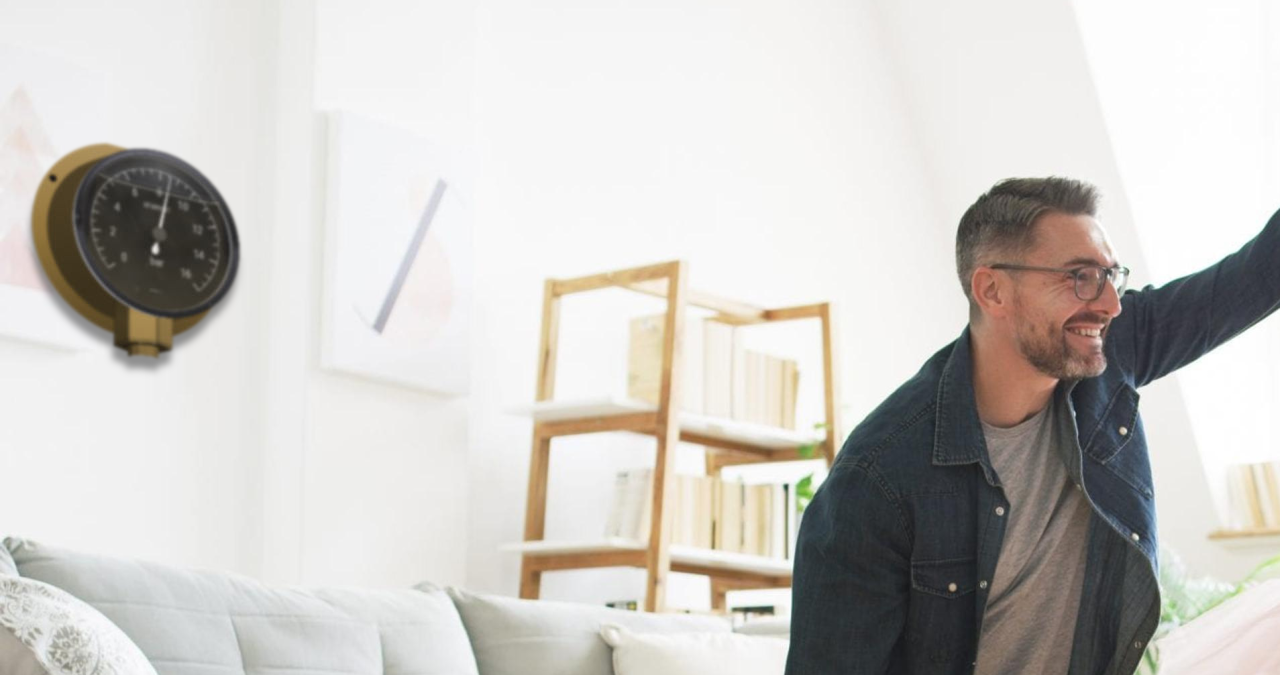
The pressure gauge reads 8.5bar
